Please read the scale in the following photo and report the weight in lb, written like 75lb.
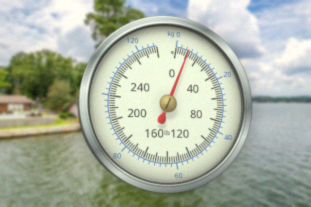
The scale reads 10lb
